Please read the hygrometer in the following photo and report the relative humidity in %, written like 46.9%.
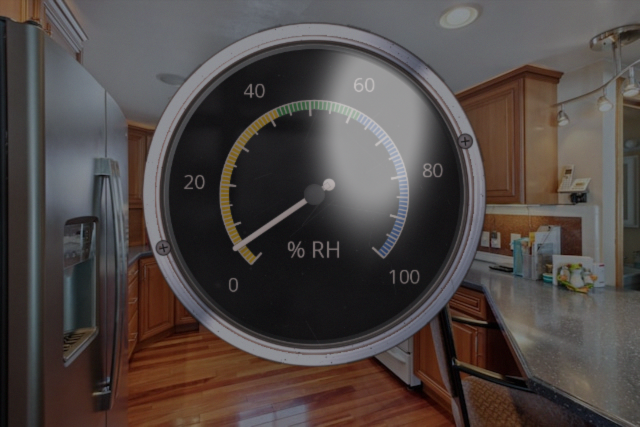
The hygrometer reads 5%
